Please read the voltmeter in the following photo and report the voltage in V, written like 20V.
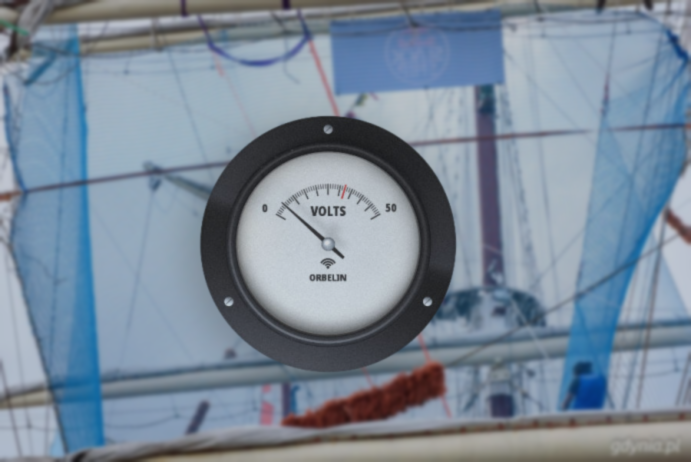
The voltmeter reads 5V
